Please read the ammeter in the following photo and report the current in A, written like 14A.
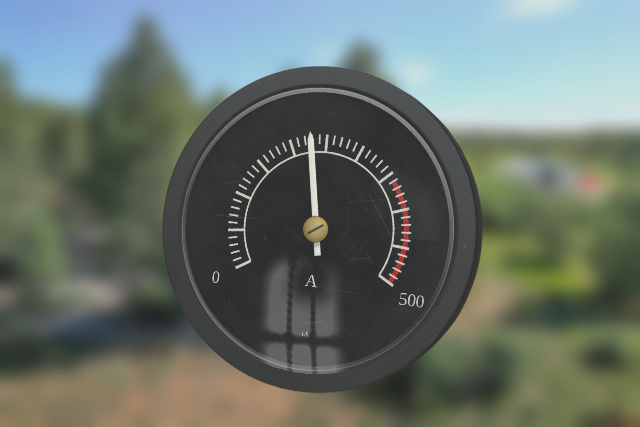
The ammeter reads 230A
